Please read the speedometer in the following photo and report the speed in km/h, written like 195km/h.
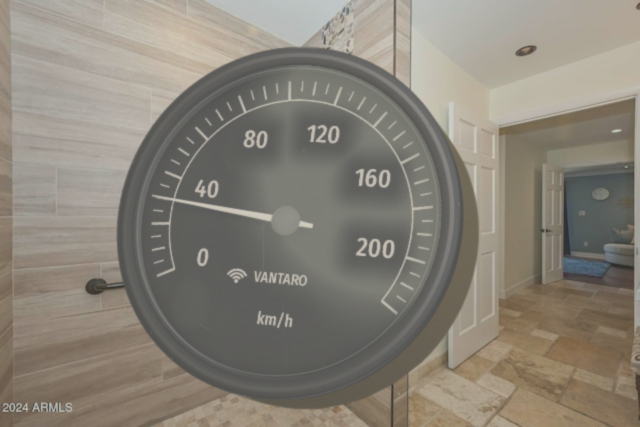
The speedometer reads 30km/h
